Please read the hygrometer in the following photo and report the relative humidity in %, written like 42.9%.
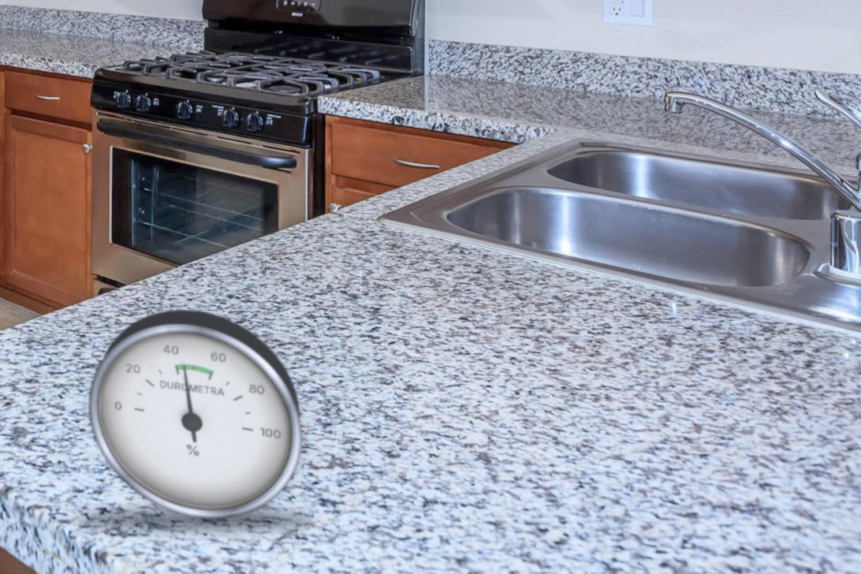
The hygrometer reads 45%
